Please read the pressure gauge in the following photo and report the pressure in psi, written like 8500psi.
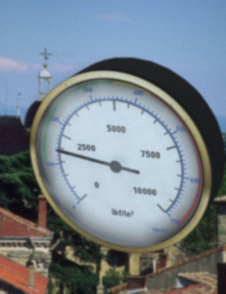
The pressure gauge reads 2000psi
